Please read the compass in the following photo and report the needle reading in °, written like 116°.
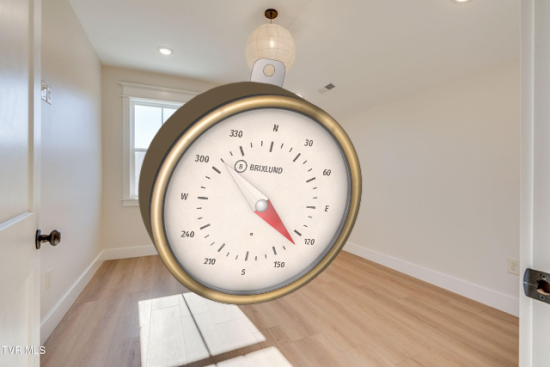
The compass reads 130°
